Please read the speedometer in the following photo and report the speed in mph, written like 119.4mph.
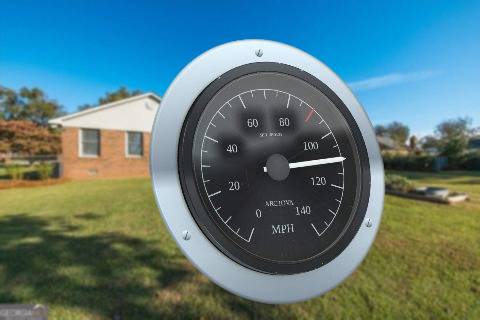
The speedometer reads 110mph
